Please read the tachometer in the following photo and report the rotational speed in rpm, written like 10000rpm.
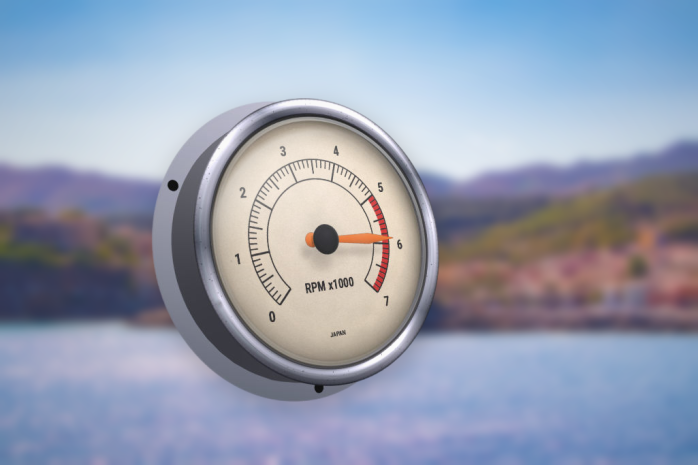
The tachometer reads 5900rpm
